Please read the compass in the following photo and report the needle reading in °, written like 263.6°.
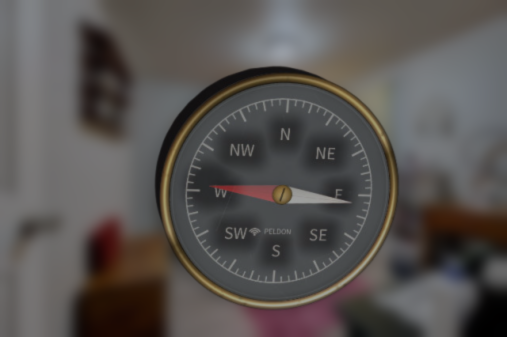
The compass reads 275°
